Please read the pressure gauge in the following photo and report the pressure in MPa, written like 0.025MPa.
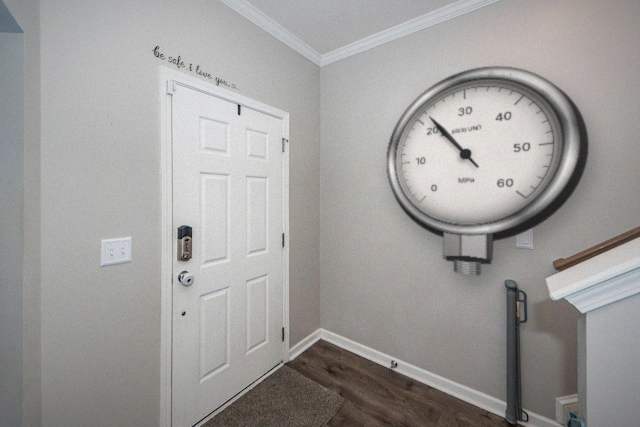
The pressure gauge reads 22MPa
